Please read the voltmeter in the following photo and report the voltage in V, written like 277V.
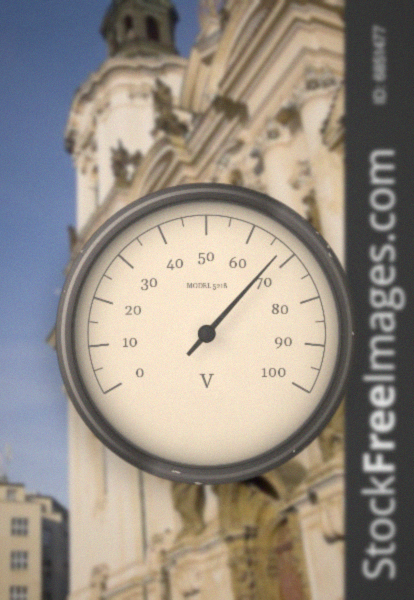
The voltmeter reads 67.5V
